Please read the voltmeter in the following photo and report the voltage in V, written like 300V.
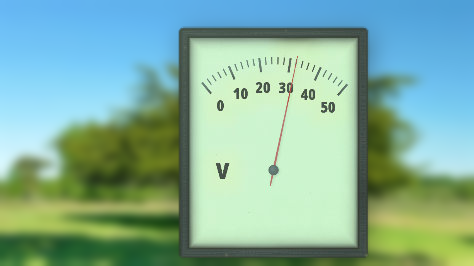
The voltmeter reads 32V
